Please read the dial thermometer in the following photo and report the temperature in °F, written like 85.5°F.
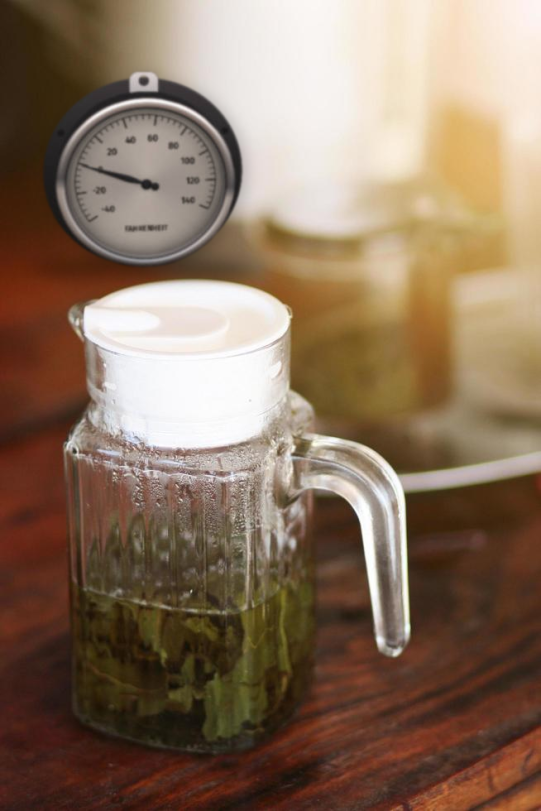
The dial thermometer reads 0°F
